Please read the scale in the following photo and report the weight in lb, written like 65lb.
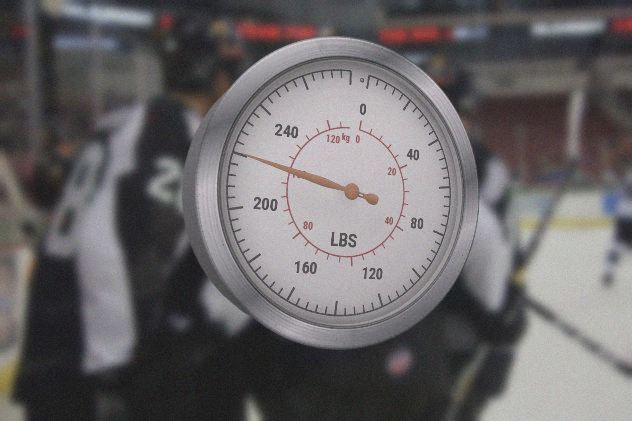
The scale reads 220lb
